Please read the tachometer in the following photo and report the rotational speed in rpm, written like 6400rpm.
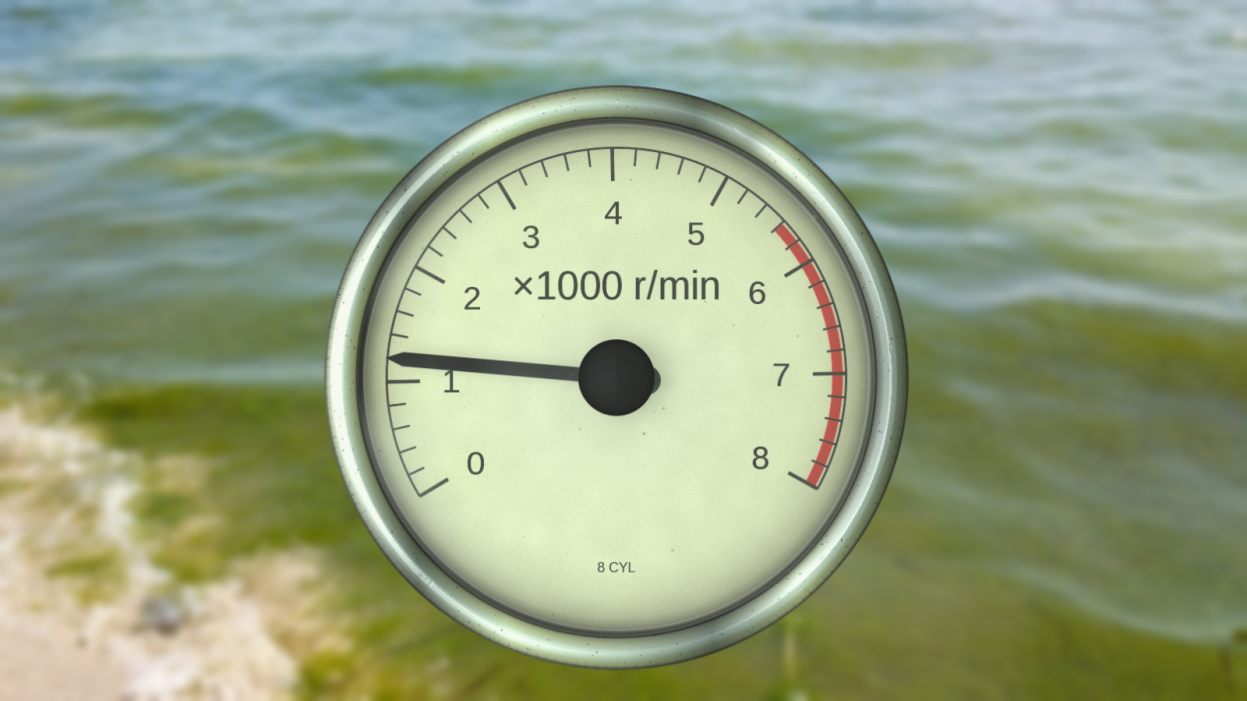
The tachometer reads 1200rpm
